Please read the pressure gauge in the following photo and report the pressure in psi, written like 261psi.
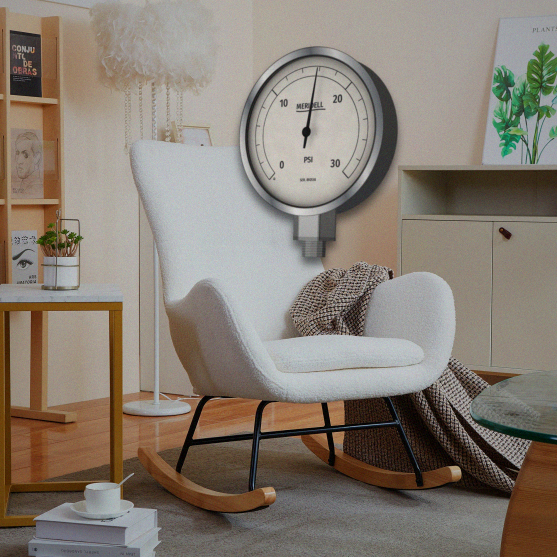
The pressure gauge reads 16psi
